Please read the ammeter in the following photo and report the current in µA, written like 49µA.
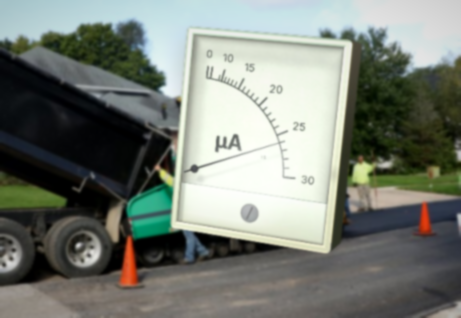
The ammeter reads 26µA
